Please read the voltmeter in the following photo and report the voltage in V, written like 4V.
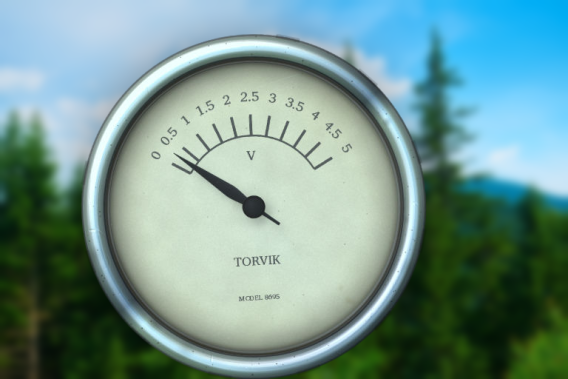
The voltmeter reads 0.25V
